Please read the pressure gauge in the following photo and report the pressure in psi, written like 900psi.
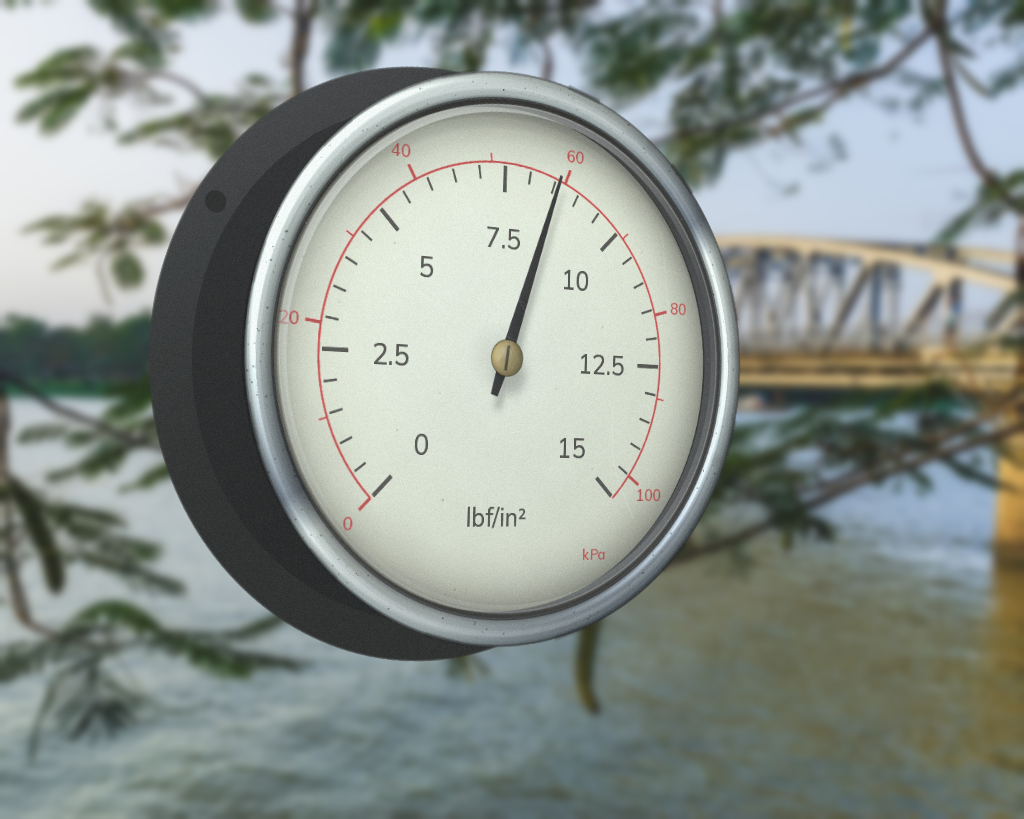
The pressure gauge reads 8.5psi
